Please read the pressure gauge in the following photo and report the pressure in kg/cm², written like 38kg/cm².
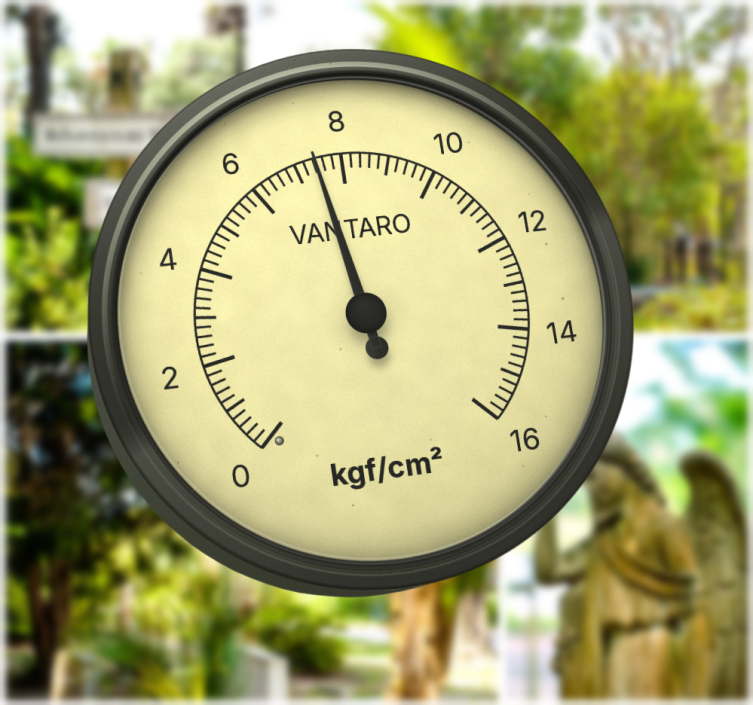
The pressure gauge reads 7.4kg/cm²
